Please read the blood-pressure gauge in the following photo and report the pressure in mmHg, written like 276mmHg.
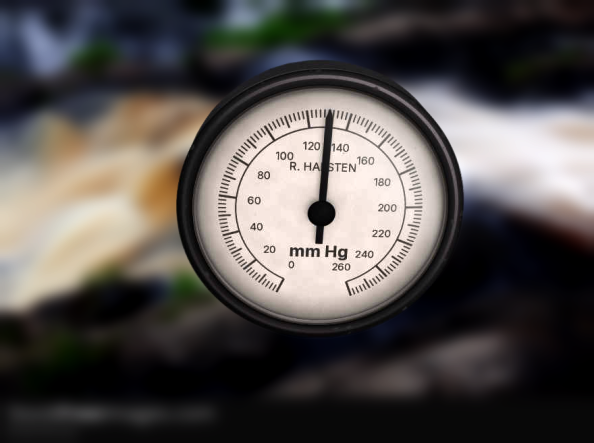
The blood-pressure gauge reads 130mmHg
